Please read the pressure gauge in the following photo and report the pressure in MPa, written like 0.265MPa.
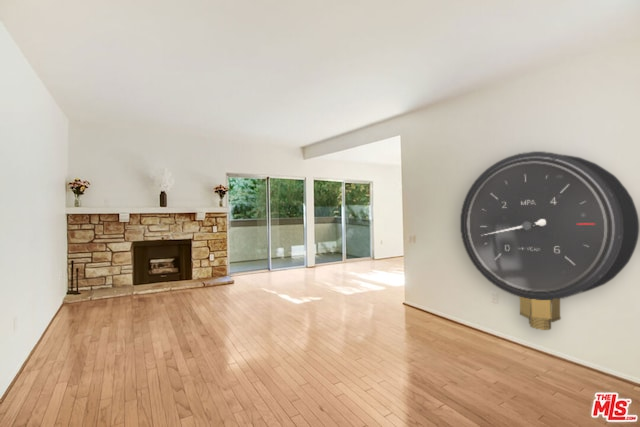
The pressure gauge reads 0.75MPa
